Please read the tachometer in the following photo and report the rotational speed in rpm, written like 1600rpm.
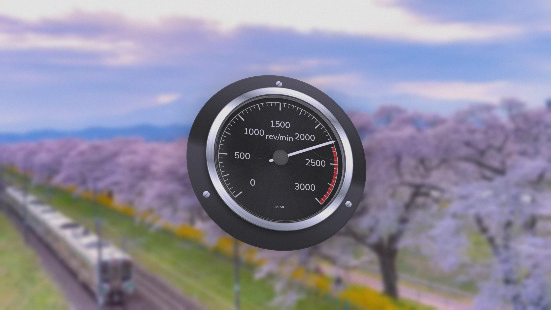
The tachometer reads 2250rpm
